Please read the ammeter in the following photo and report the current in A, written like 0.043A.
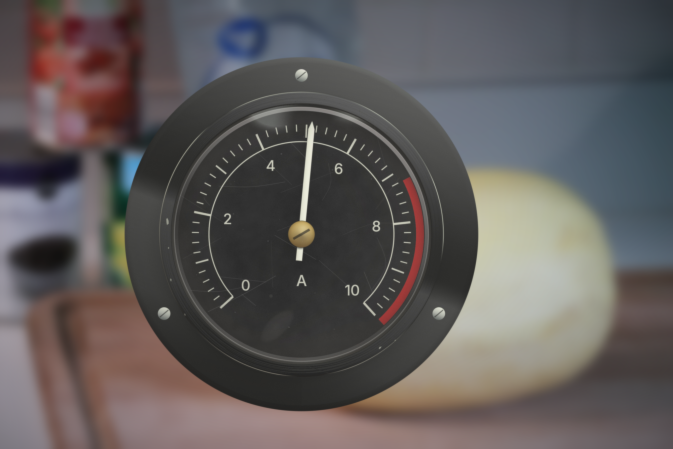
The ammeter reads 5.1A
